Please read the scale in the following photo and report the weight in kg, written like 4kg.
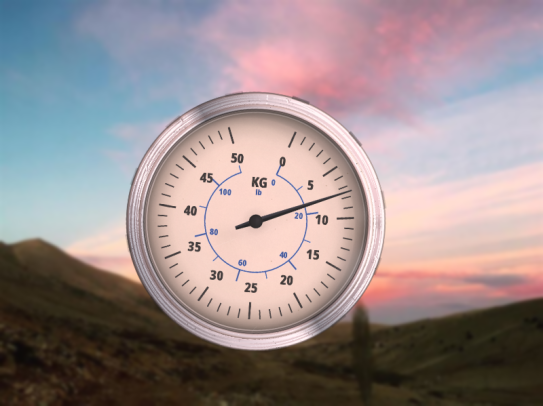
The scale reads 7.5kg
